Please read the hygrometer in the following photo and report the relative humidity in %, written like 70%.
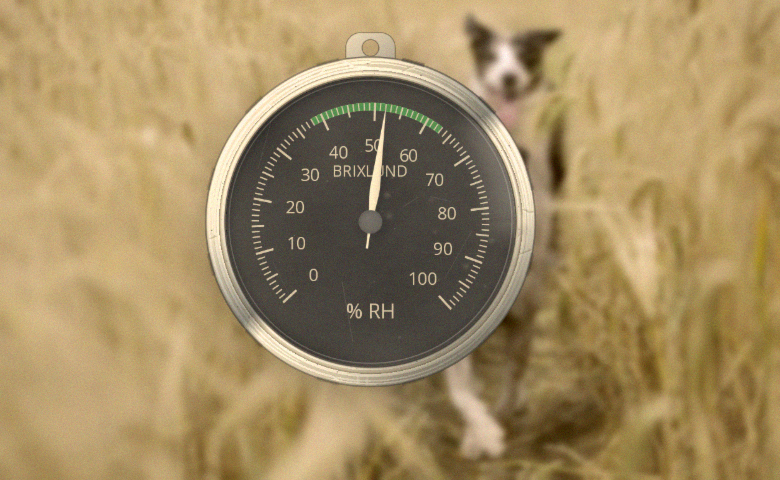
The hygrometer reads 52%
